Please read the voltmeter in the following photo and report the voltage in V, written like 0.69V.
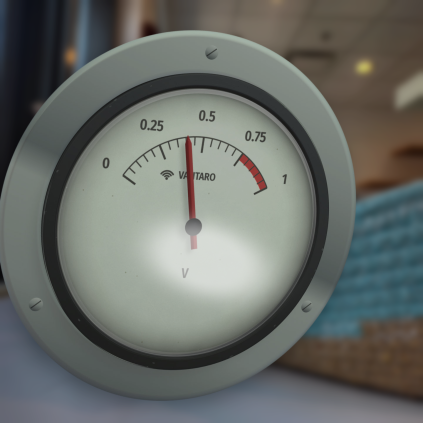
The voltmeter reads 0.4V
